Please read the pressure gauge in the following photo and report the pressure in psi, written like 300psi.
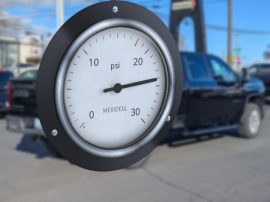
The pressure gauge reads 24psi
